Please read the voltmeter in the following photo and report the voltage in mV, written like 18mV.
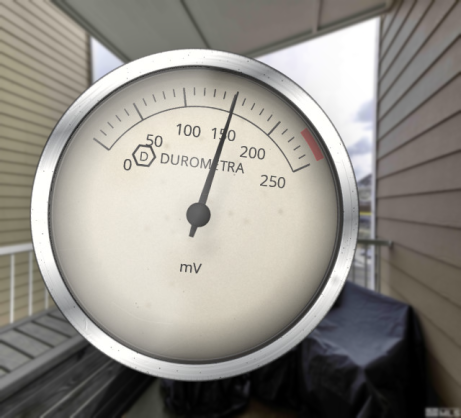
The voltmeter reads 150mV
